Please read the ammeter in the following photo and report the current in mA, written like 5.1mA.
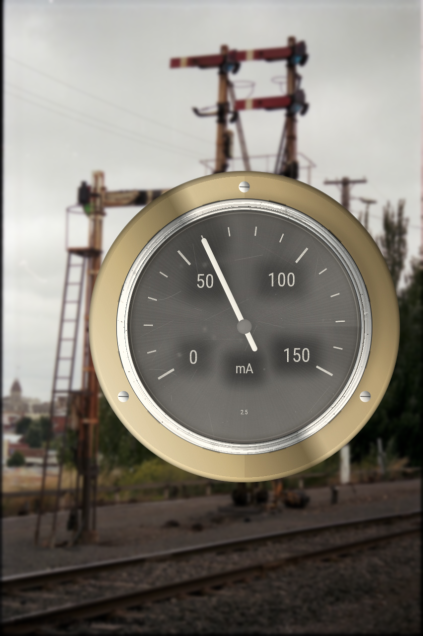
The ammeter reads 60mA
